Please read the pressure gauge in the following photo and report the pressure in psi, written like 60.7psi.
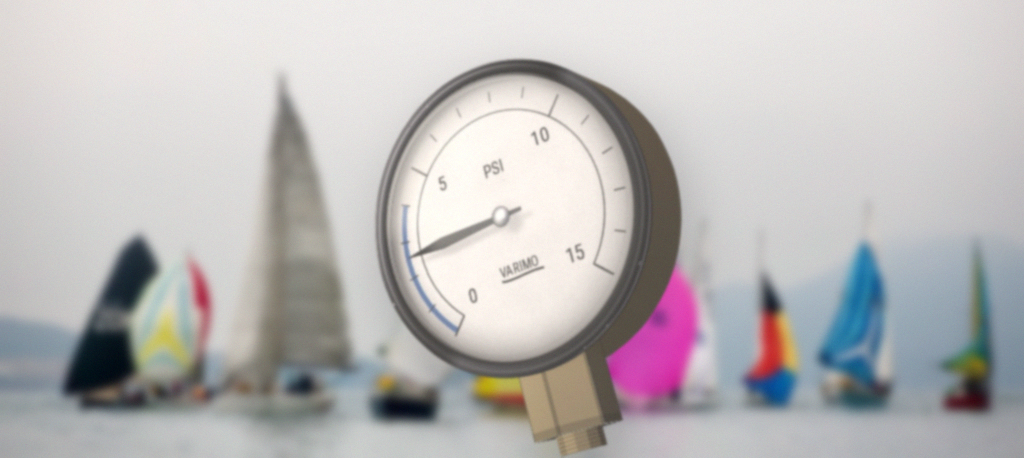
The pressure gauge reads 2.5psi
